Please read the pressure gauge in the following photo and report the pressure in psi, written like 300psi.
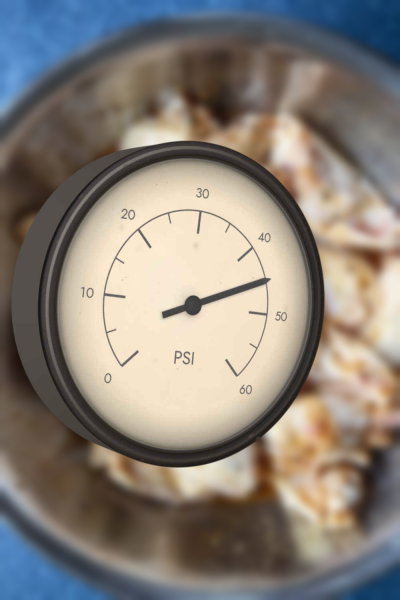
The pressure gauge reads 45psi
